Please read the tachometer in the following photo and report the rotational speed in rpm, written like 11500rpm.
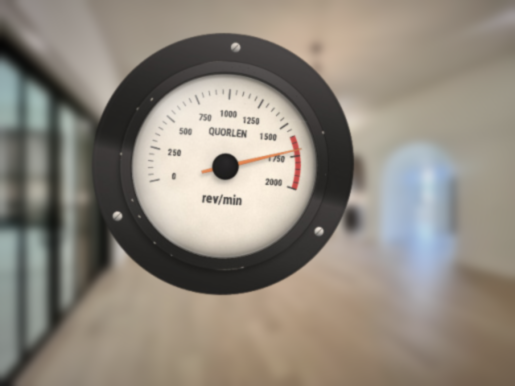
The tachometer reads 1700rpm
